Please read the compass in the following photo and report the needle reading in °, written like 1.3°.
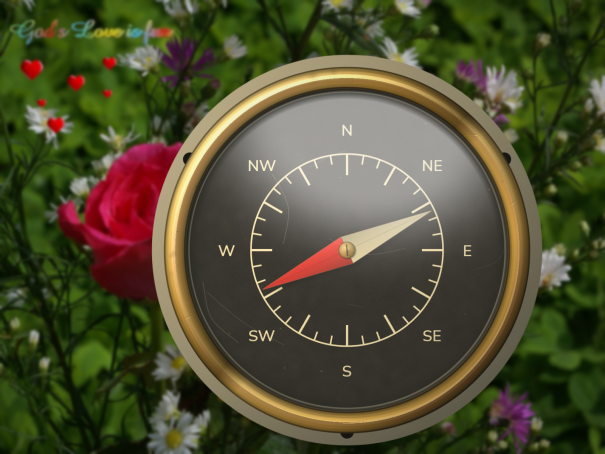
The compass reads 245°
